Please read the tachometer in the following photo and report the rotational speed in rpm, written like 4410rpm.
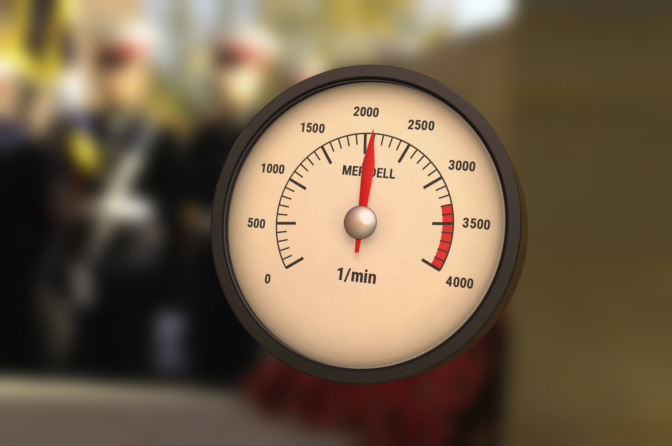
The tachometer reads 2100rpm
